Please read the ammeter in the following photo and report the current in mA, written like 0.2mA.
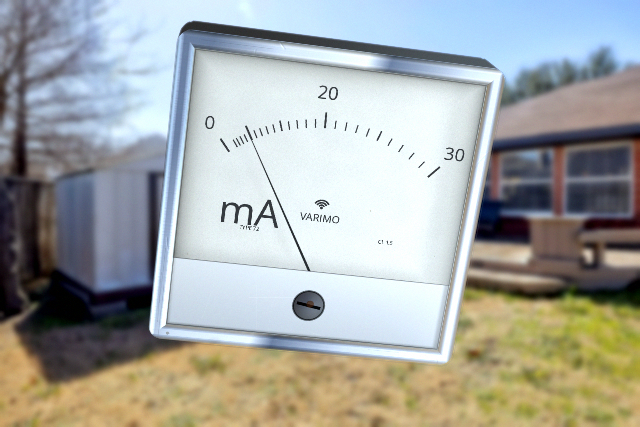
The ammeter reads 10mA
